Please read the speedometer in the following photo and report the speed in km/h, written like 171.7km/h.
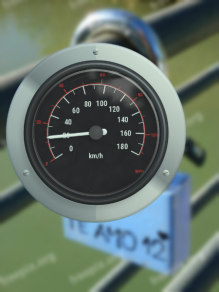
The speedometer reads 20km/h
